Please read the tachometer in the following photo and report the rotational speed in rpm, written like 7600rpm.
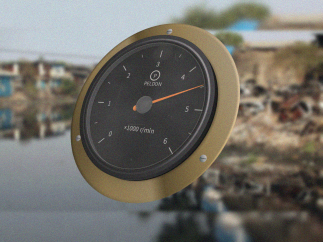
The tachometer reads 4500rpm
